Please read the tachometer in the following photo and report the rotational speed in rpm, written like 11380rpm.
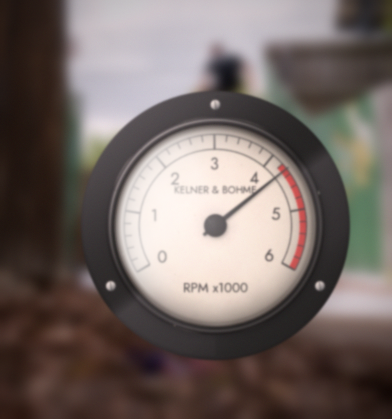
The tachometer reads 4300rpm
